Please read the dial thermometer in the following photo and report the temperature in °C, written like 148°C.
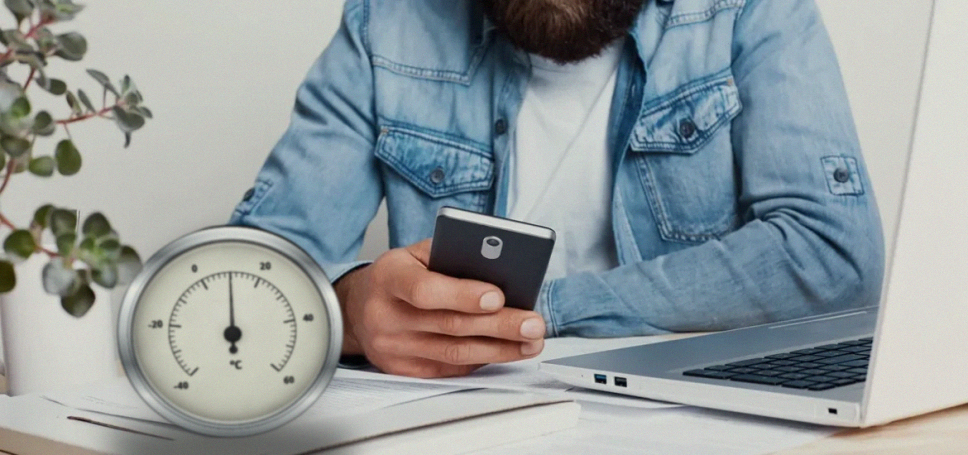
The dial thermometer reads 10°C
